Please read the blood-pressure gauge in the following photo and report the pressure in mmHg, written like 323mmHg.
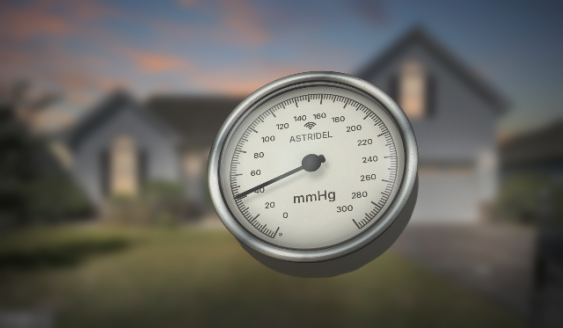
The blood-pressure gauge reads 40mmHg
